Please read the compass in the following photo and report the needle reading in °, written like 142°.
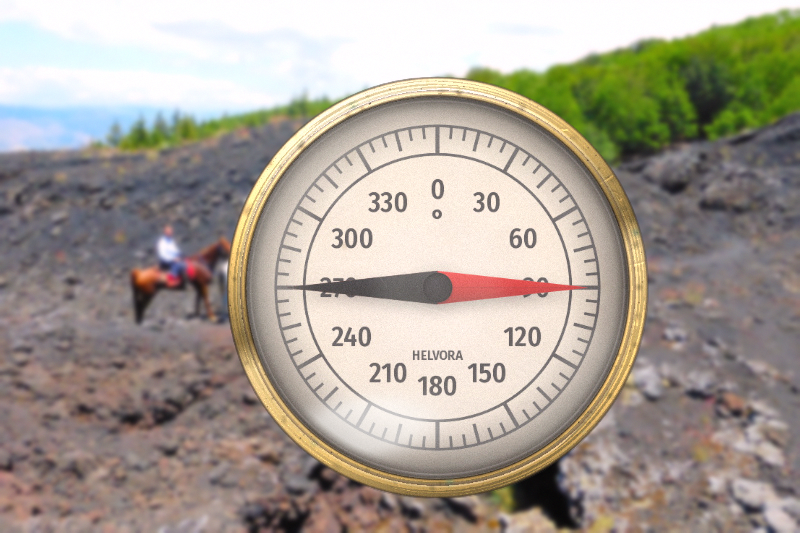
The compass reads 90°
